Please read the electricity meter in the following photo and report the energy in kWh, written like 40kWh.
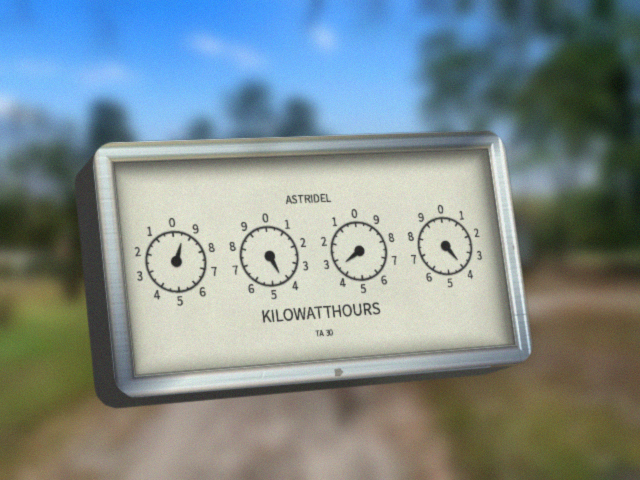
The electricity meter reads 9434kWh
